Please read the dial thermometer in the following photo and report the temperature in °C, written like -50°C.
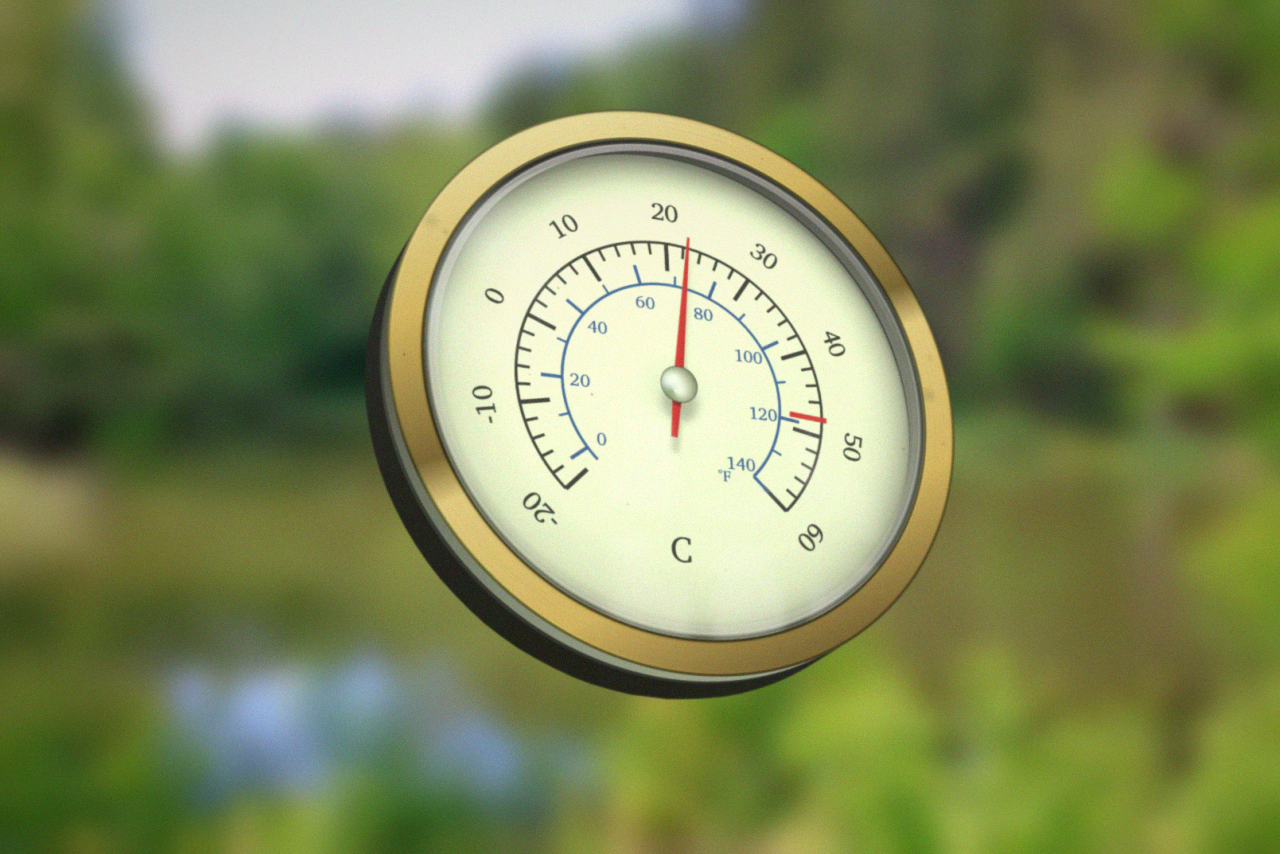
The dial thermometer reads 22°C
